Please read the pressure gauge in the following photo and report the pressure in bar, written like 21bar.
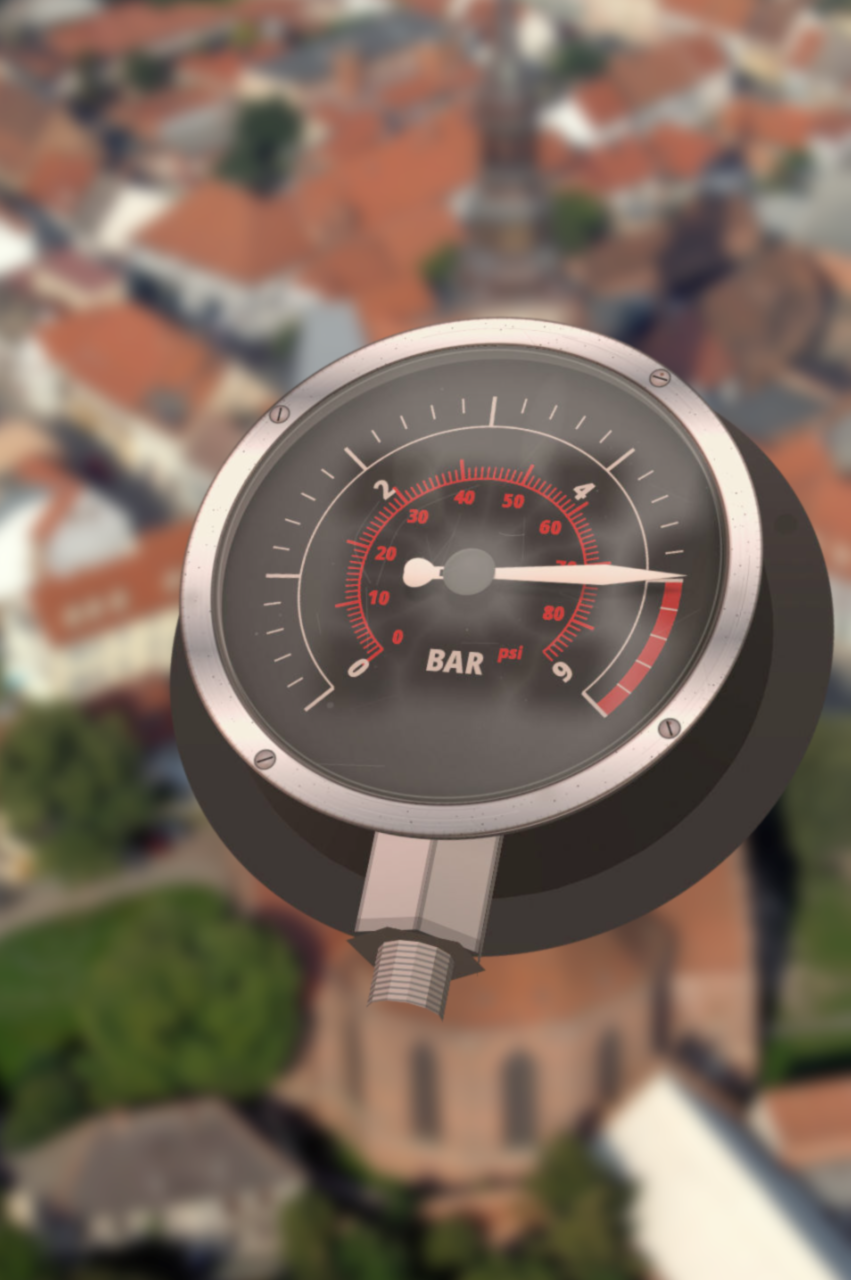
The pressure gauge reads 5bar
